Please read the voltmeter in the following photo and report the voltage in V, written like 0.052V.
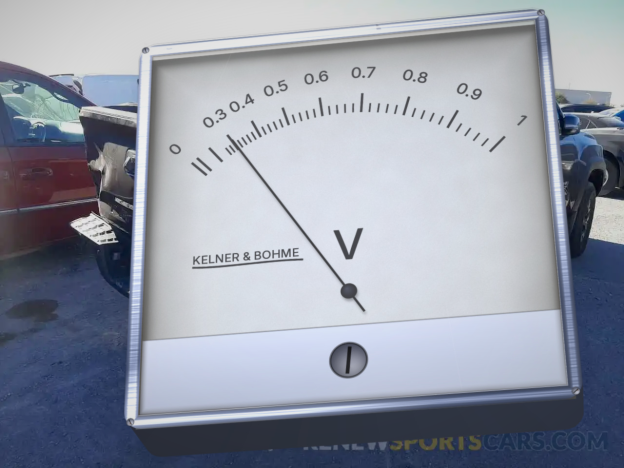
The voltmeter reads 0.3V
